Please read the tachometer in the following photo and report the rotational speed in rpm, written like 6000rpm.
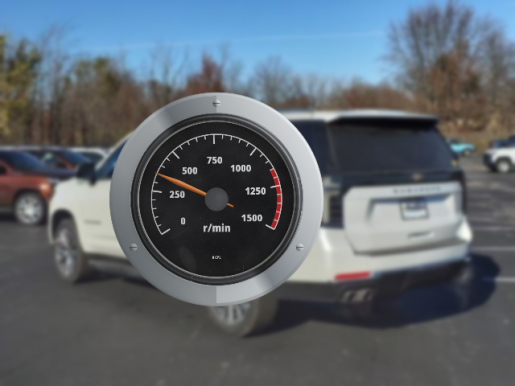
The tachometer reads 350rpm
